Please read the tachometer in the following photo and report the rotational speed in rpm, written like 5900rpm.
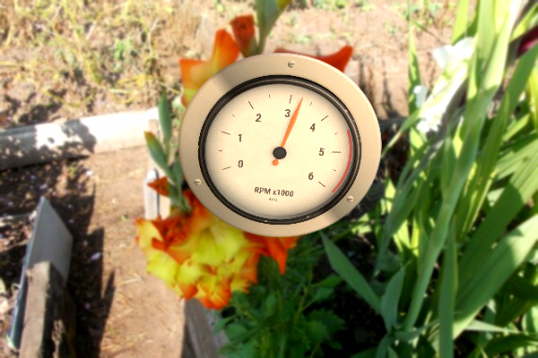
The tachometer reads 3250rpm
